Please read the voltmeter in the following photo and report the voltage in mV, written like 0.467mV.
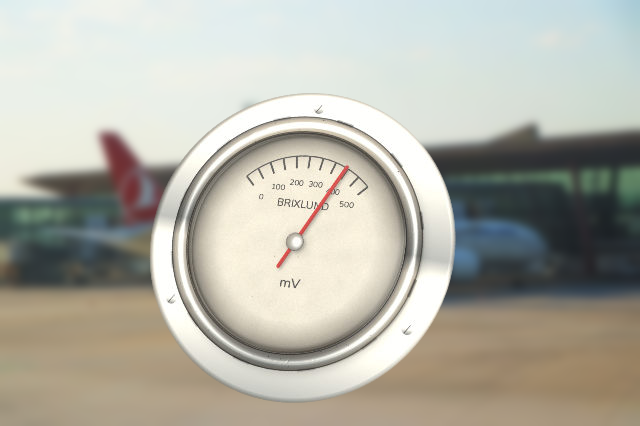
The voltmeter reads 400mV
